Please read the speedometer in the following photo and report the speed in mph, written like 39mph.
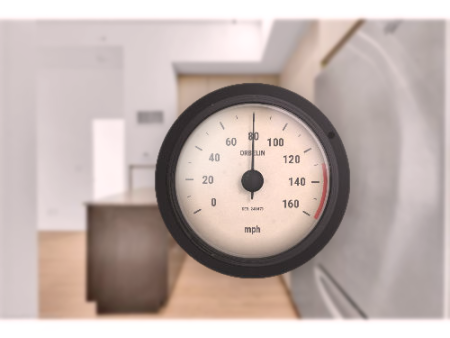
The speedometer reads 80mph
